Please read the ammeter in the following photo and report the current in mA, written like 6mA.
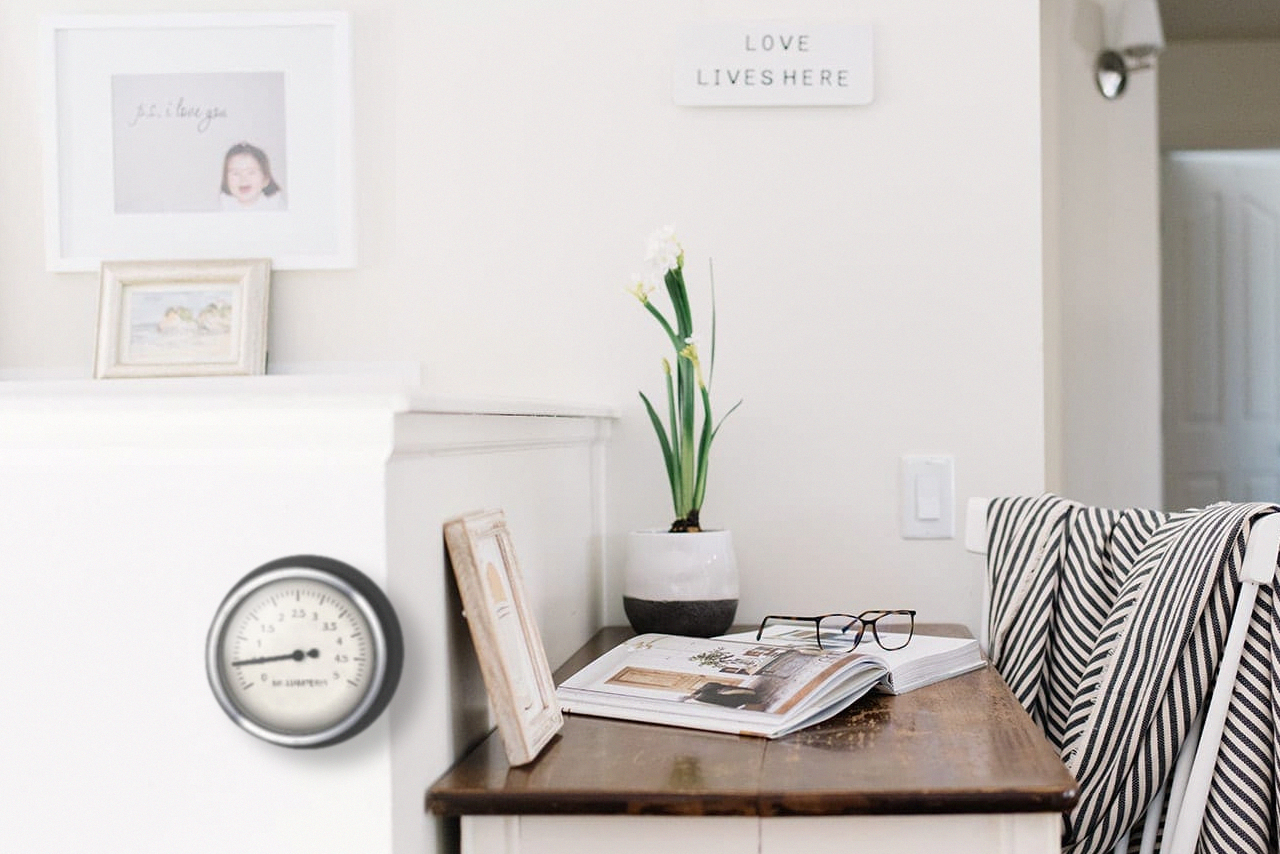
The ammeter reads 0.5mA
